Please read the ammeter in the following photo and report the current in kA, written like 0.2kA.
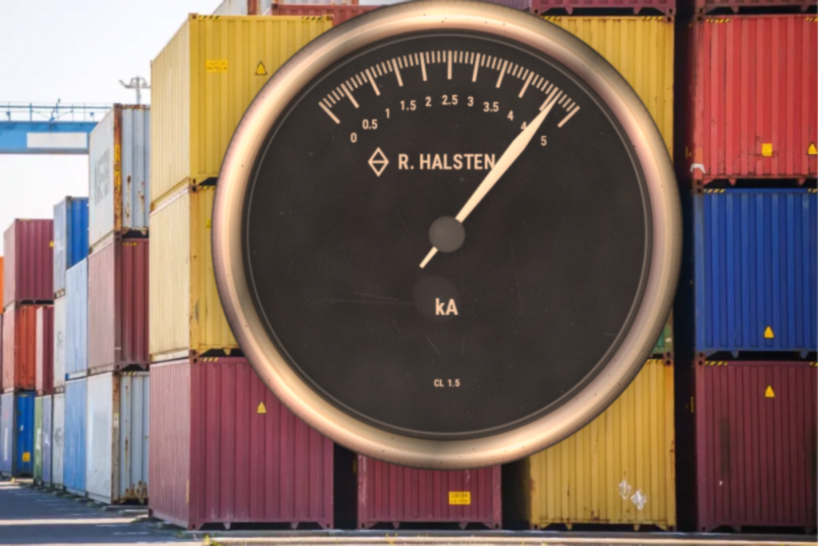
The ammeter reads 4.6kA
